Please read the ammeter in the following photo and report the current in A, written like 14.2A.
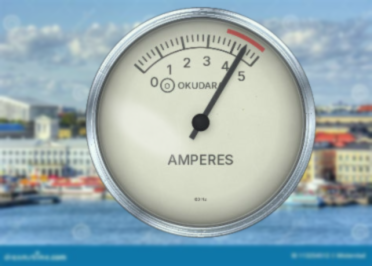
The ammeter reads 4.4A
